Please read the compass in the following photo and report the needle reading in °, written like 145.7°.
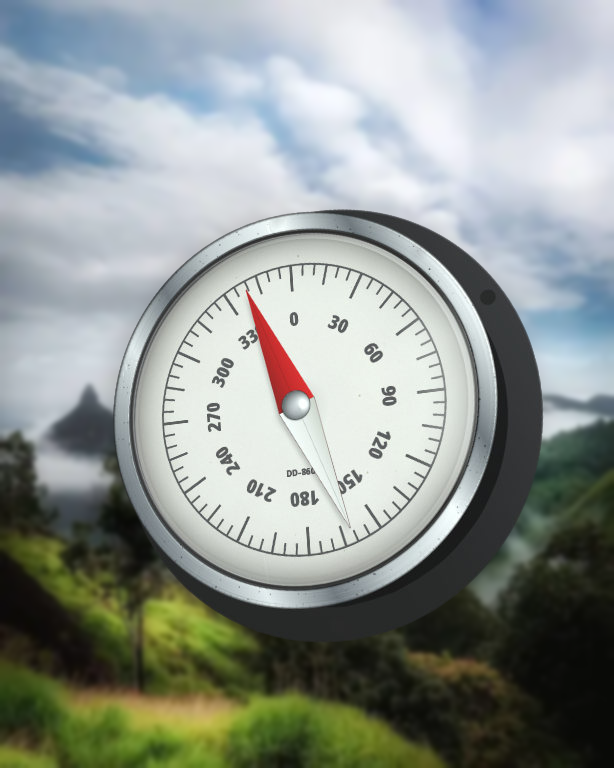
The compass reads 340°
